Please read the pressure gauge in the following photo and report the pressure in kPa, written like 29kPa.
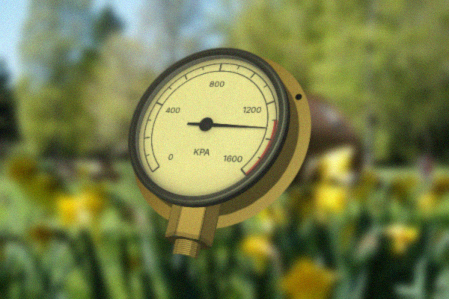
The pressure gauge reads 1350kPa
